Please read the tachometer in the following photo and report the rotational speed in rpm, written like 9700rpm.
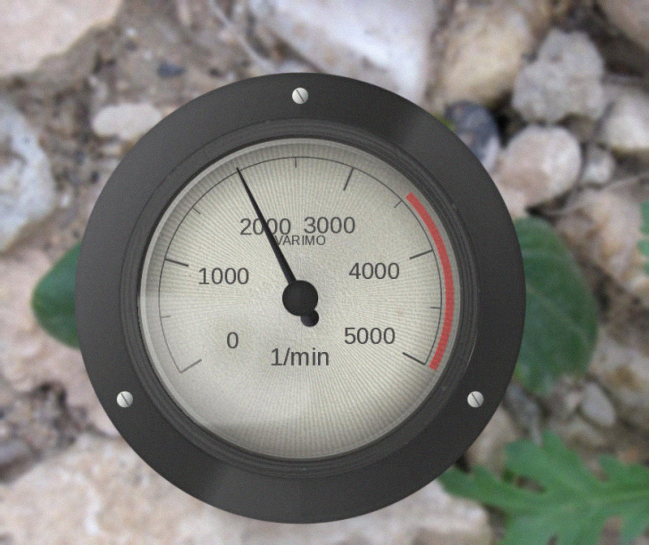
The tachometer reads 2000rpm
